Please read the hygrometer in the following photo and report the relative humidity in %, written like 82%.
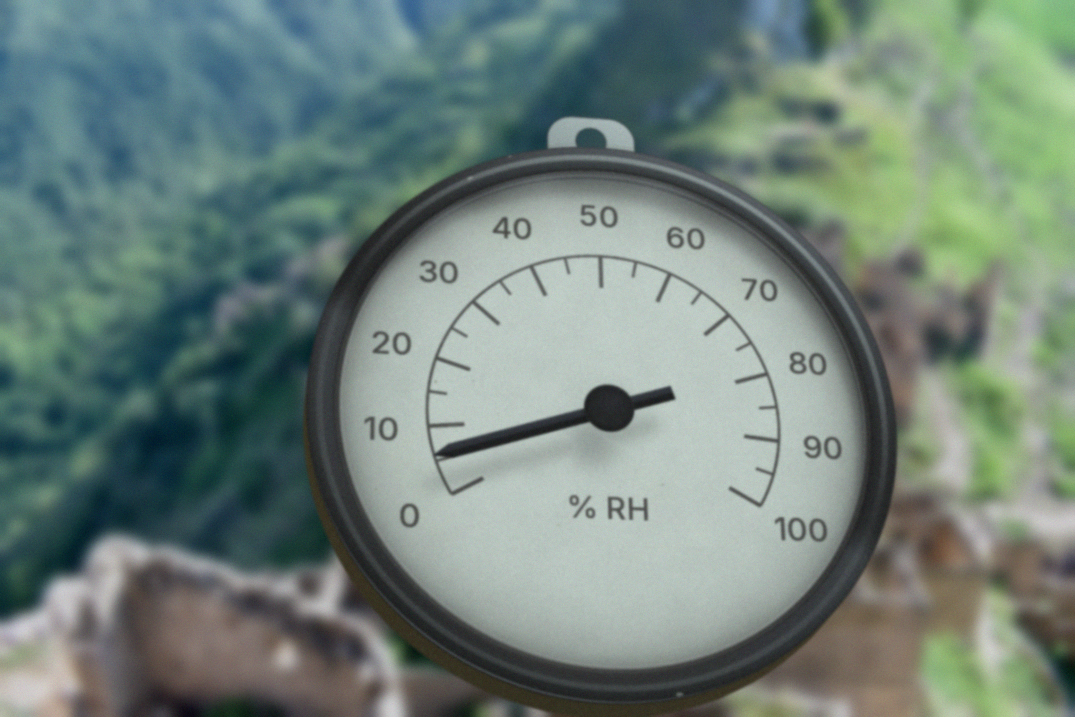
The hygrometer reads 5%
